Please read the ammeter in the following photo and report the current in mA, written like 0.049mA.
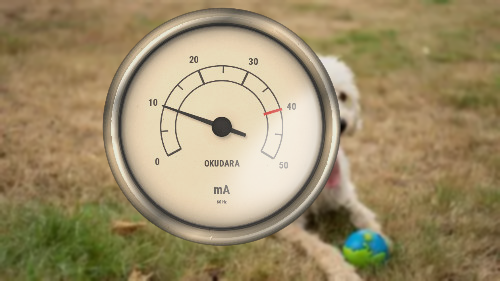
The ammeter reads 10mA
